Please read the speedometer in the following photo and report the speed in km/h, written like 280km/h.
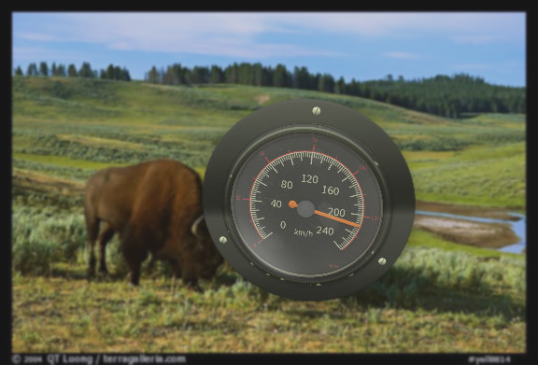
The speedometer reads 210km/h
